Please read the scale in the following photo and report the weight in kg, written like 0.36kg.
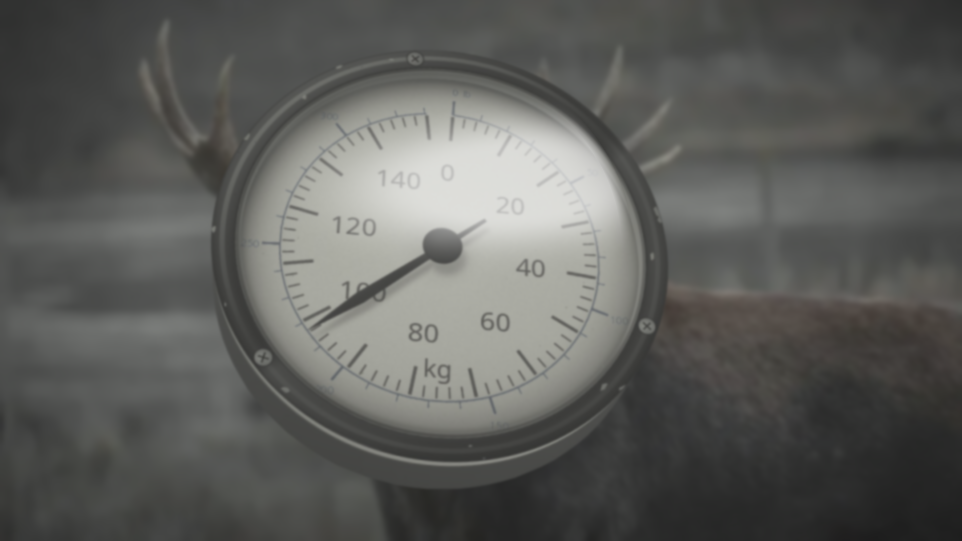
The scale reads 98kg
